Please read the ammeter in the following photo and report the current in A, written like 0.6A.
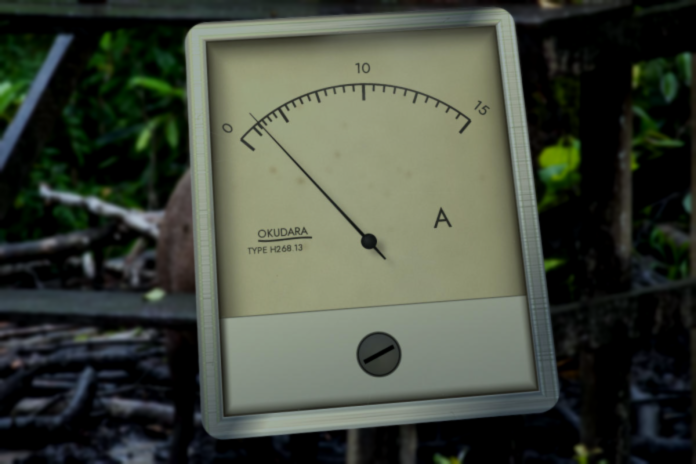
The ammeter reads 3A
